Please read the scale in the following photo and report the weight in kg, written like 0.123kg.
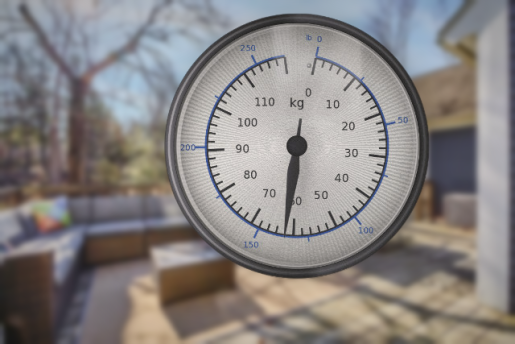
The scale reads 62kg
